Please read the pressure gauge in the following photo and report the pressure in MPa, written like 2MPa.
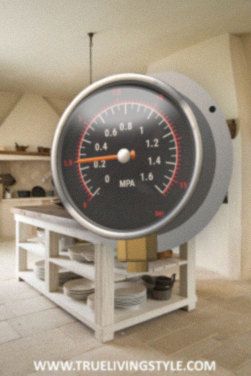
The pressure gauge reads 0.25MPa
